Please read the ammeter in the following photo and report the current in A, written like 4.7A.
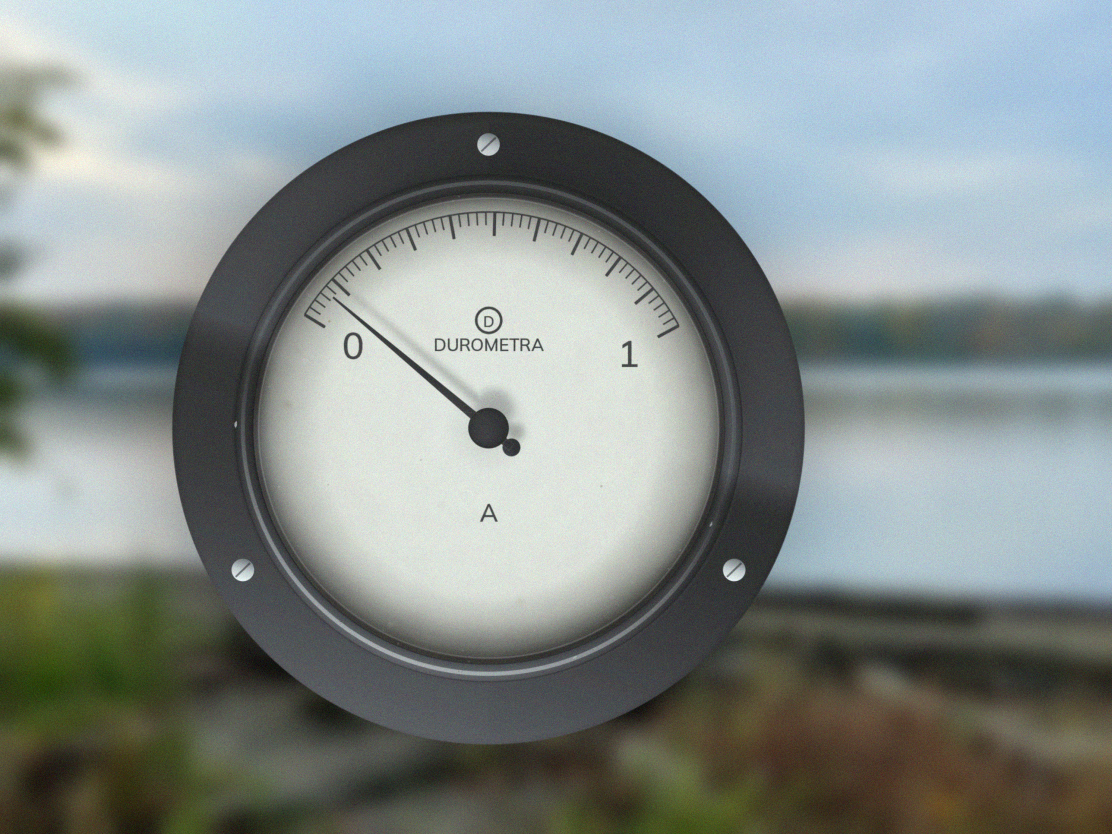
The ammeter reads 0.07A
